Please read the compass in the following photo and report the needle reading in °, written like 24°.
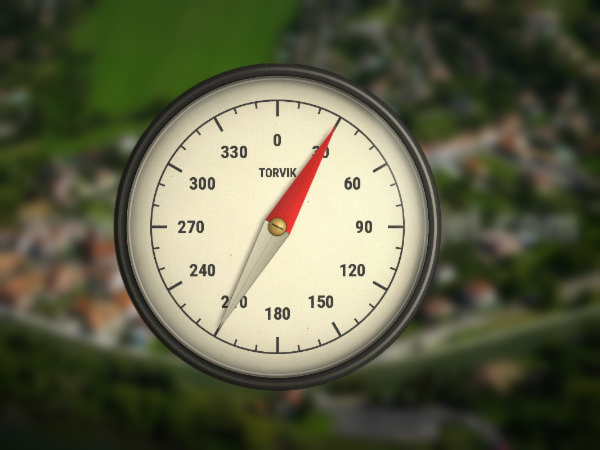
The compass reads 30°
